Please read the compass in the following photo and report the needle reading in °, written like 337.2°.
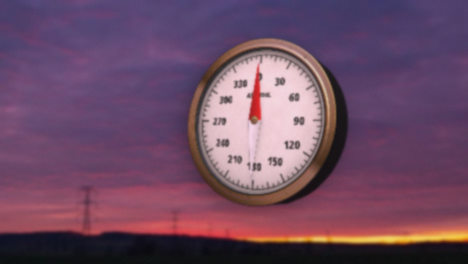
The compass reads 0°
